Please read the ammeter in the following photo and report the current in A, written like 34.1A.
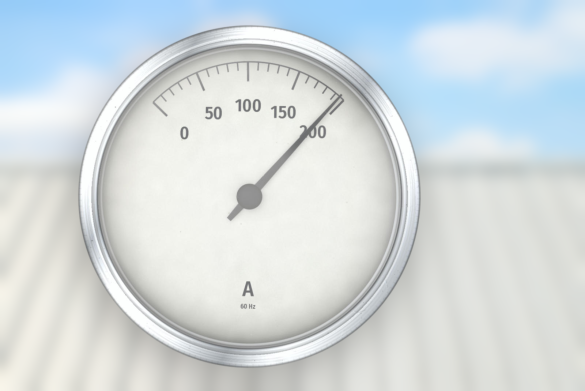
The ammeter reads 195A
